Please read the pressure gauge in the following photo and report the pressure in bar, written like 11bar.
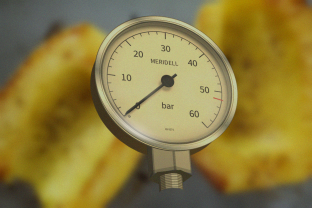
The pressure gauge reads 0bar
